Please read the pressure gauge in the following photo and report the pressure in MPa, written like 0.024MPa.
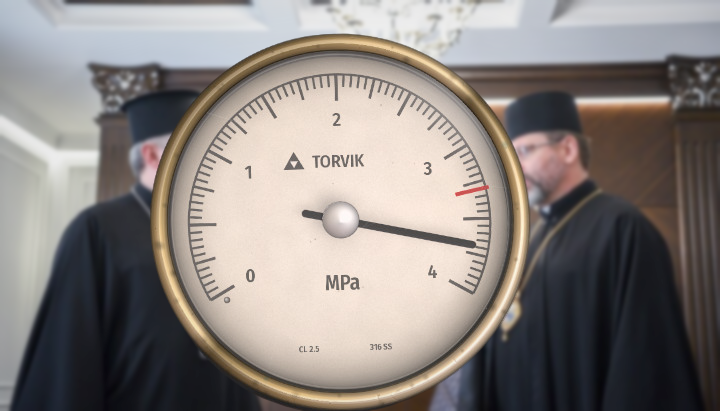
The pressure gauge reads 3.7MPa
